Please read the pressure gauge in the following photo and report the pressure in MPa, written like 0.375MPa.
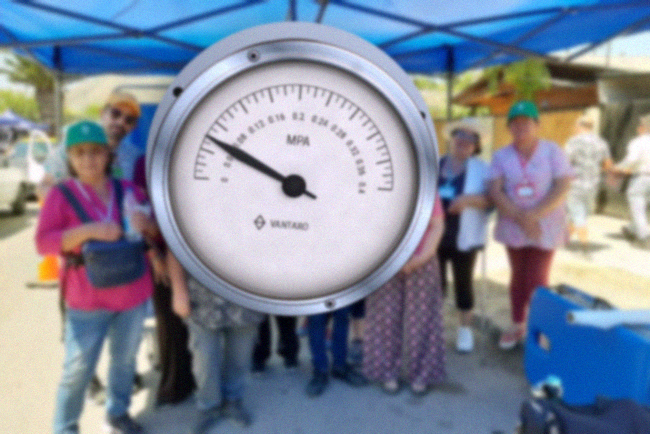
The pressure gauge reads 0.06MPa
